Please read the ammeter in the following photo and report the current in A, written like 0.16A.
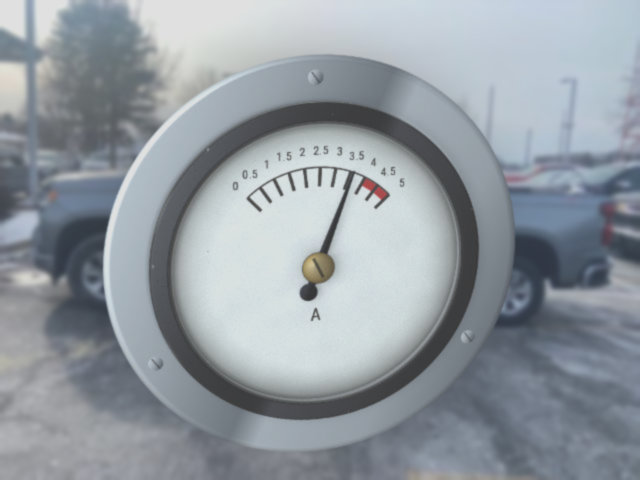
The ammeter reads 3.5A
